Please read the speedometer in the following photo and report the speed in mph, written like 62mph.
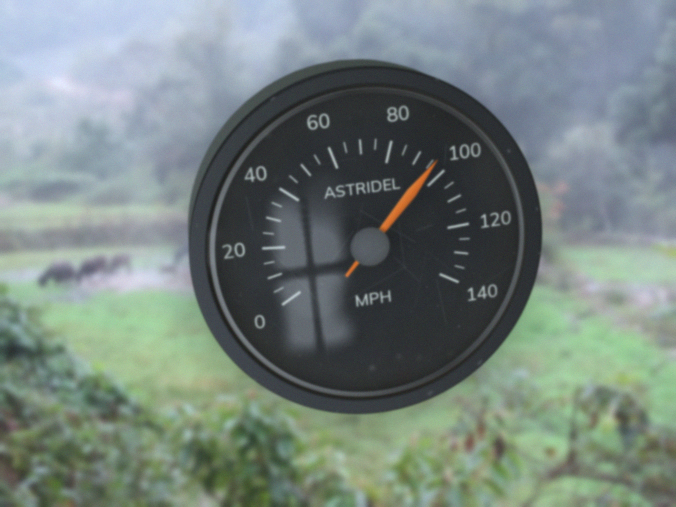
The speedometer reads 95mph
